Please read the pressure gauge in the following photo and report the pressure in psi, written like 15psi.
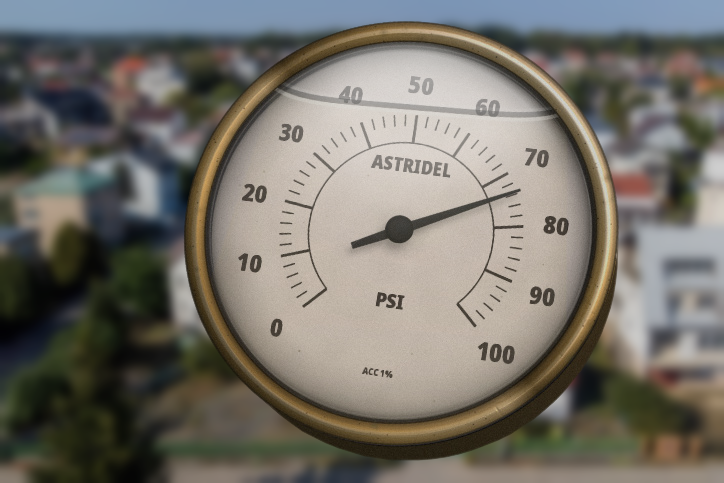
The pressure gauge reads 74psi
